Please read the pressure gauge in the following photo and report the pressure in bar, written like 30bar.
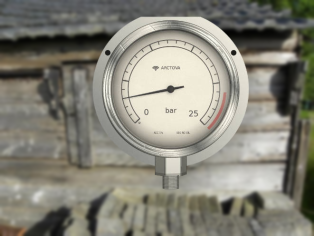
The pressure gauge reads 3bar
